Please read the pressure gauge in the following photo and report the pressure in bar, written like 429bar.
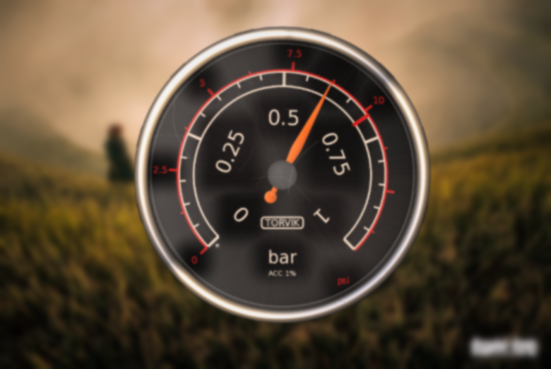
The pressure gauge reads 0.6bar
